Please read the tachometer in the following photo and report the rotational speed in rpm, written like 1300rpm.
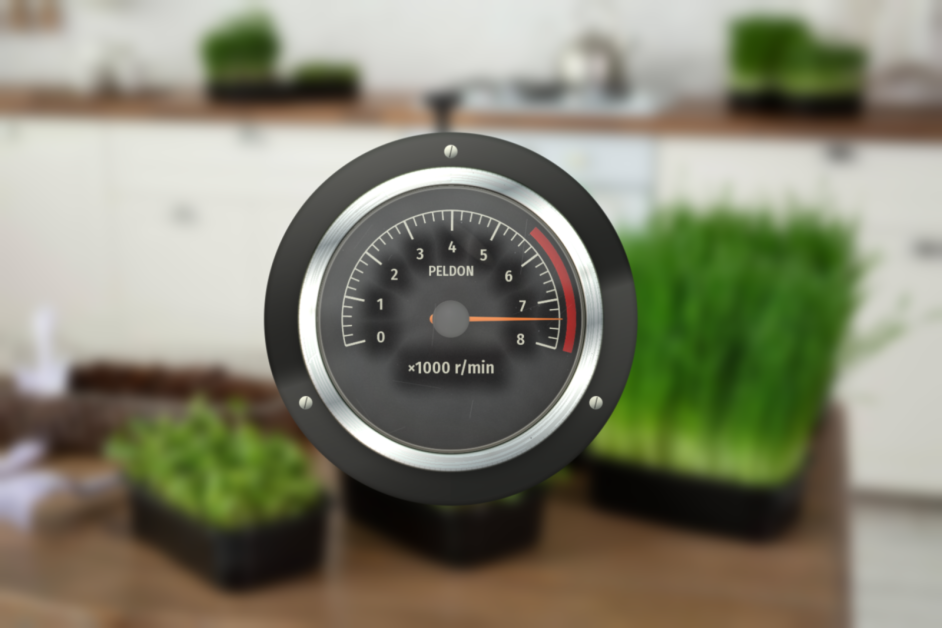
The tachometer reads 7400rpm
